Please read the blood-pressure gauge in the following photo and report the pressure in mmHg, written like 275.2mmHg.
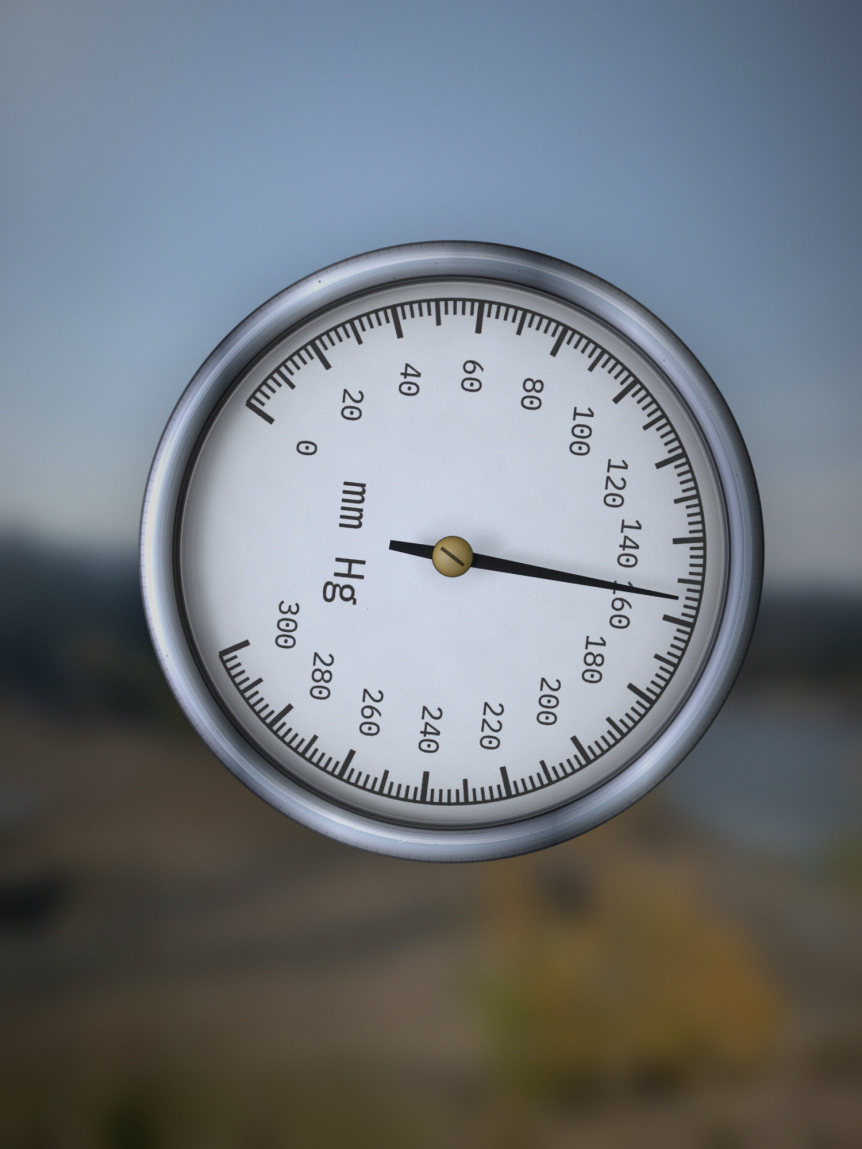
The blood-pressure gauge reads 154mmHg
